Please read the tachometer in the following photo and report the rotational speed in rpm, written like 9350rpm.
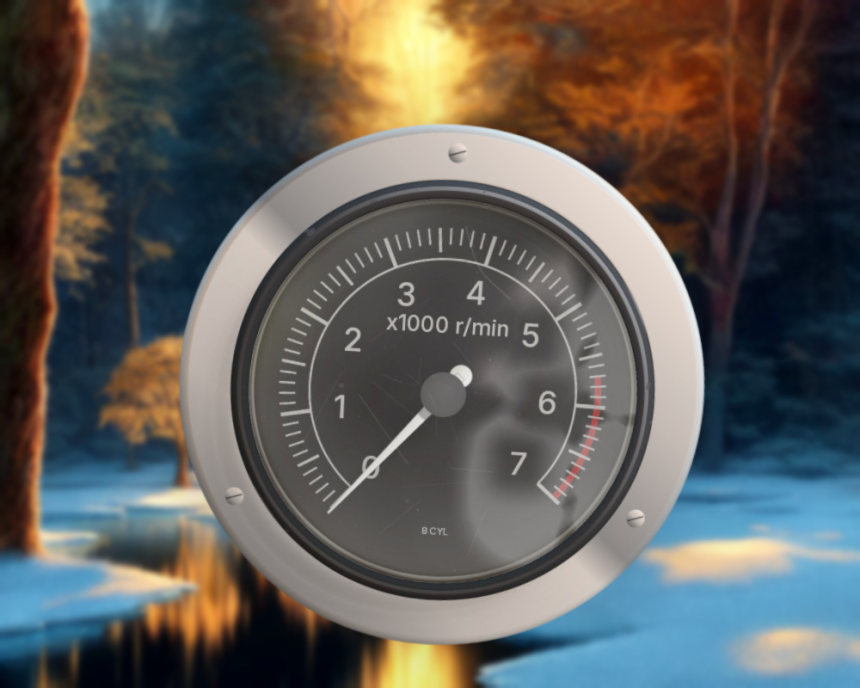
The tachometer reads 0rpm
